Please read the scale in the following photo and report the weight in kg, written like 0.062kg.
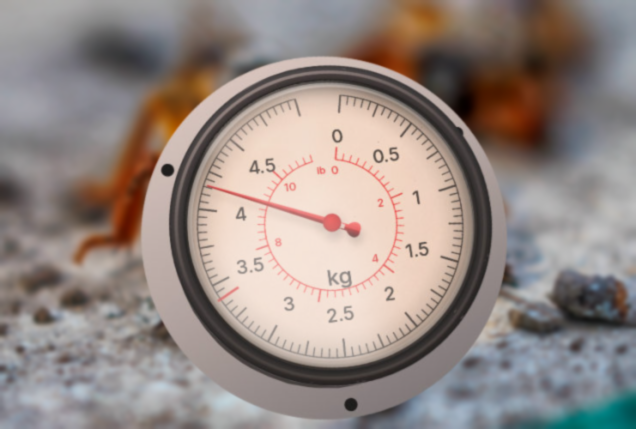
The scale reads 4.15kg
